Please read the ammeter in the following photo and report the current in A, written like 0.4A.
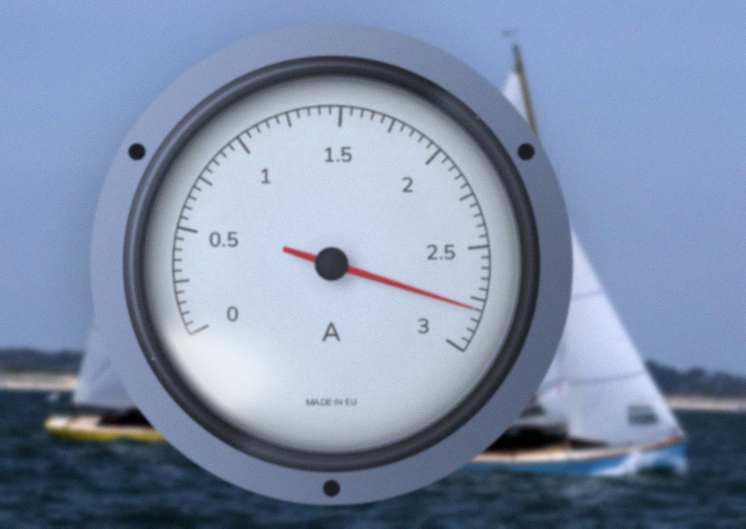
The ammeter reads 2.8A
